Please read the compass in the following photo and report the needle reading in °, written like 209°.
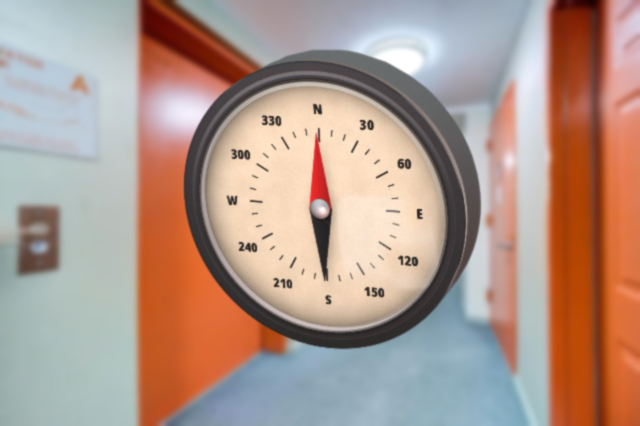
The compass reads 0°
